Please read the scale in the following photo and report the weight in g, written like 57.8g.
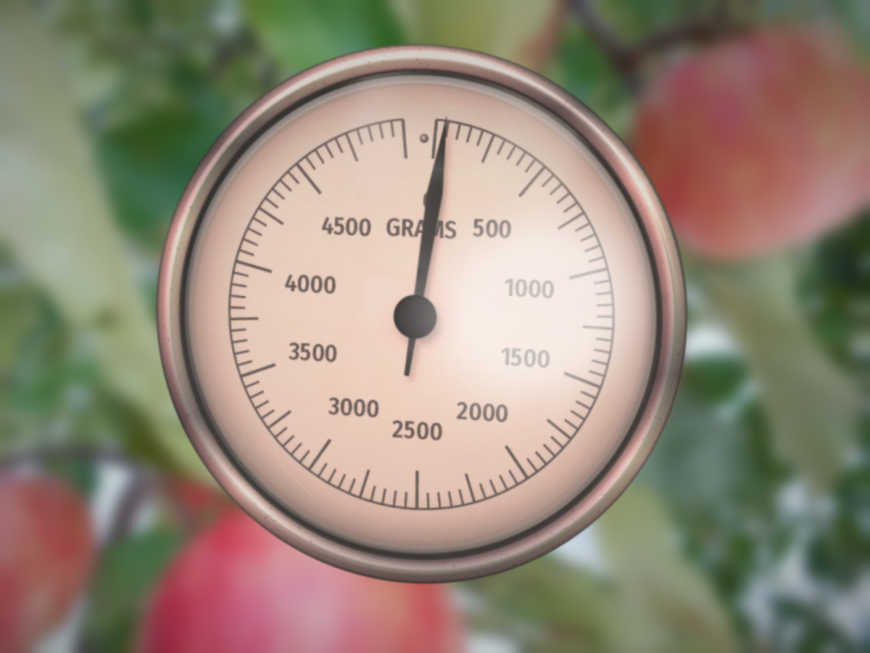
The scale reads 50g
